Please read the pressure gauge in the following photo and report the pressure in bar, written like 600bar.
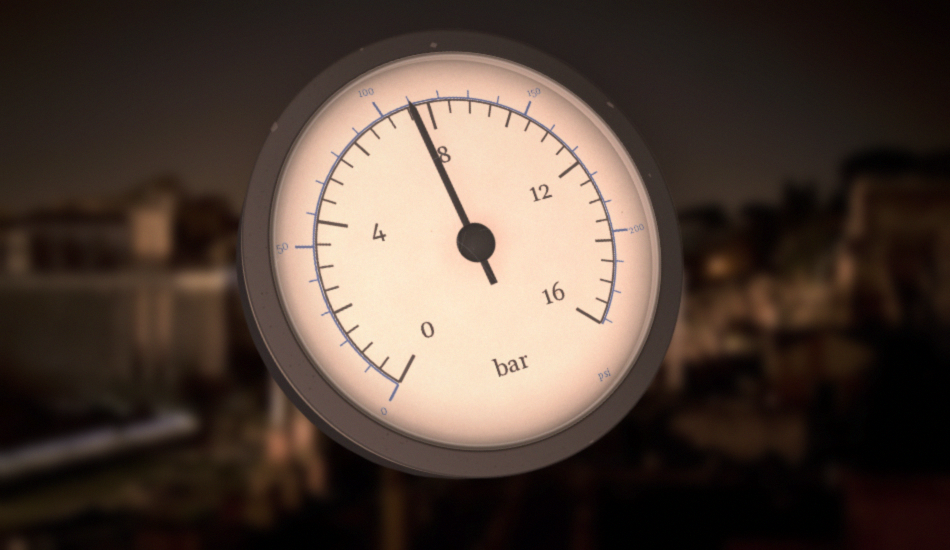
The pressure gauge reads 7.5bar
